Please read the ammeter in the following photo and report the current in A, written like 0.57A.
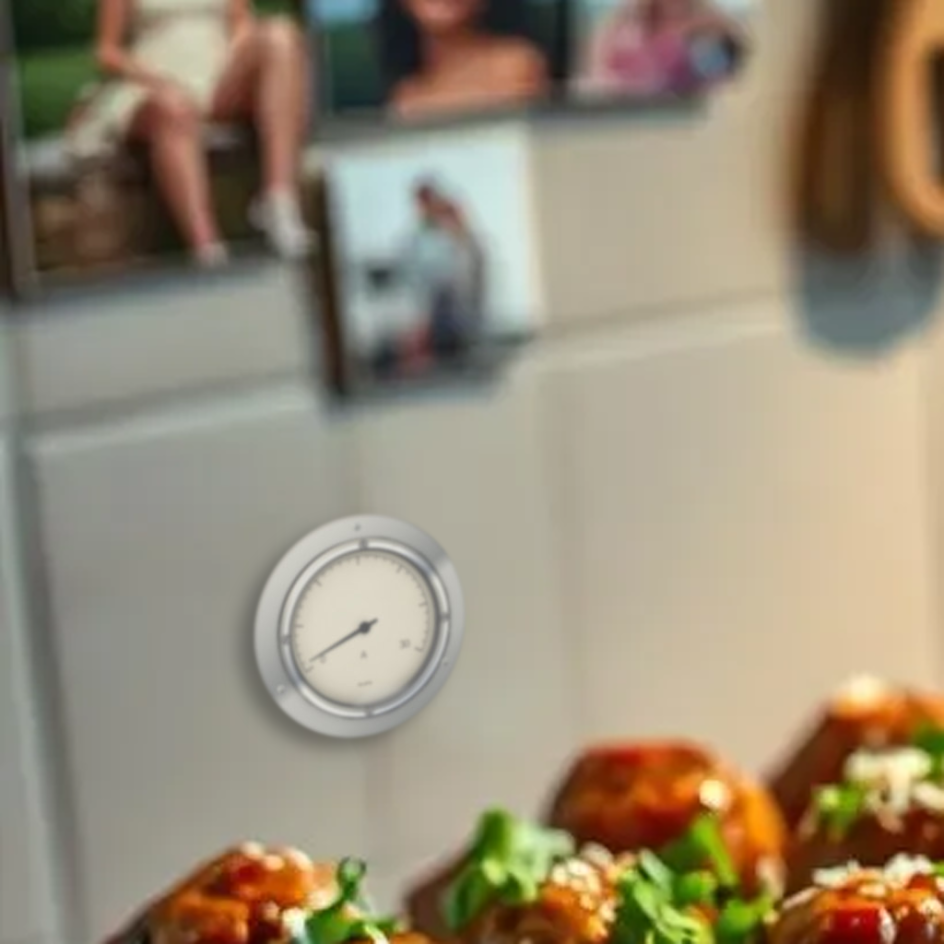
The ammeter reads 1A
